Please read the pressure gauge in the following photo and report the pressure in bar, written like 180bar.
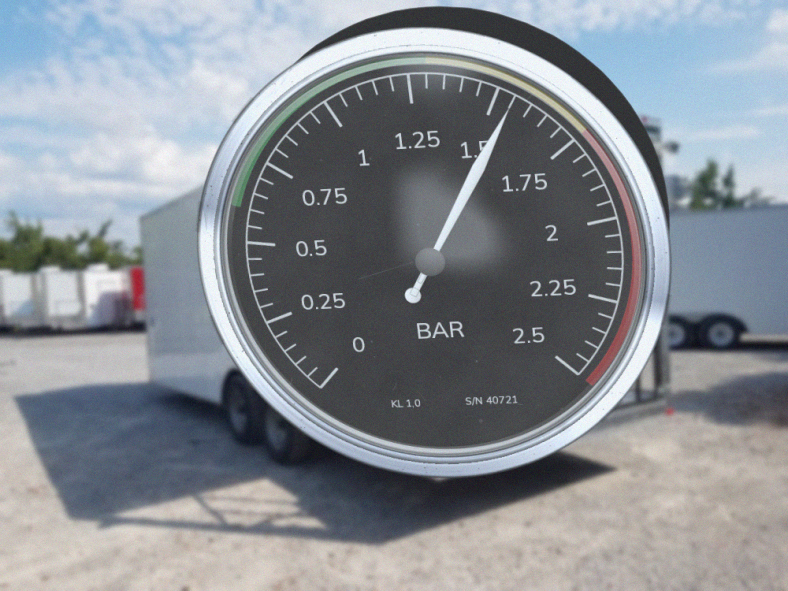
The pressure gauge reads 1.55bar
